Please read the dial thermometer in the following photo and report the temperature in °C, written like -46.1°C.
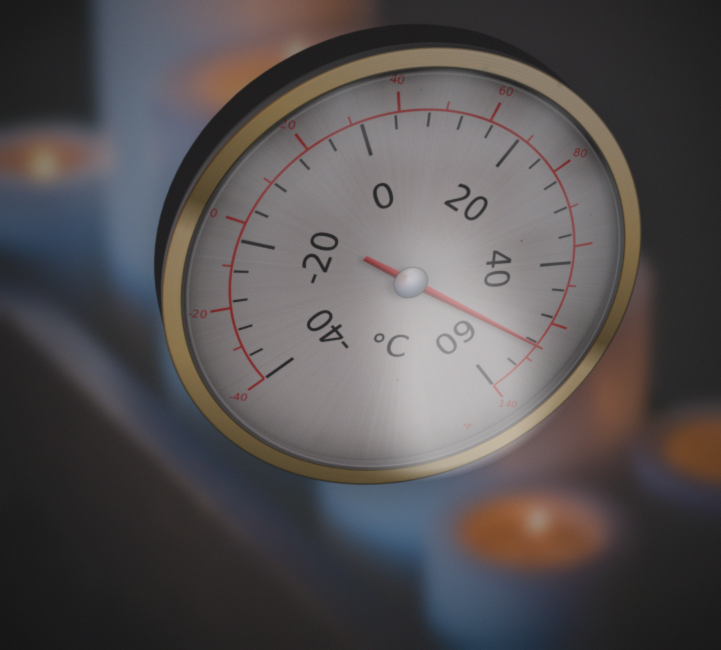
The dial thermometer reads 52°C
